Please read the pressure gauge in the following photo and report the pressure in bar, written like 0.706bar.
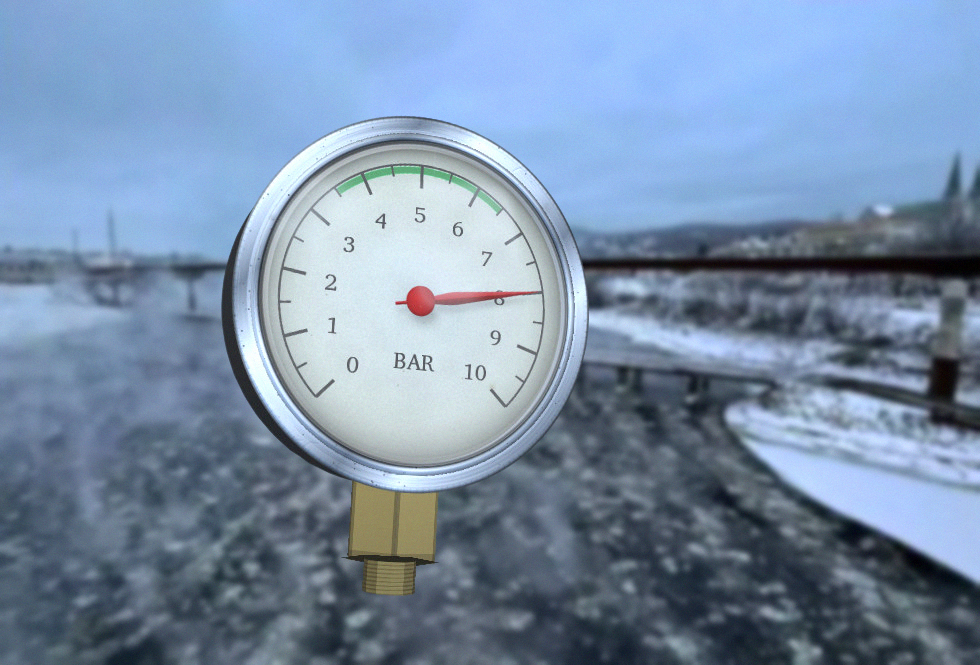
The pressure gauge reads 8bar
